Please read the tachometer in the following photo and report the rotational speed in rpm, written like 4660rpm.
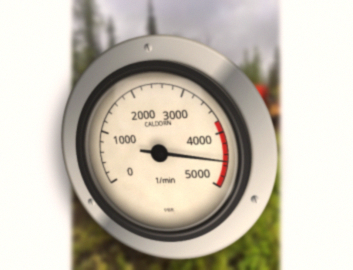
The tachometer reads 4500rpm
